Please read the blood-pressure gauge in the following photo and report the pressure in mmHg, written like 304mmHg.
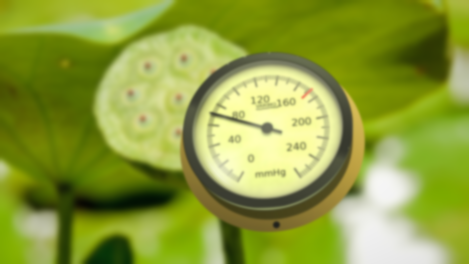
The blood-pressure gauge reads 70mmHg
